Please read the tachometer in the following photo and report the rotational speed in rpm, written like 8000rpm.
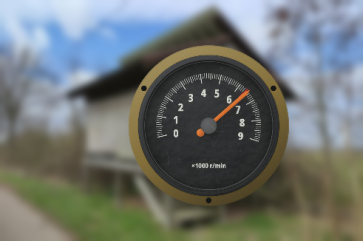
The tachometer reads 6500rpm
